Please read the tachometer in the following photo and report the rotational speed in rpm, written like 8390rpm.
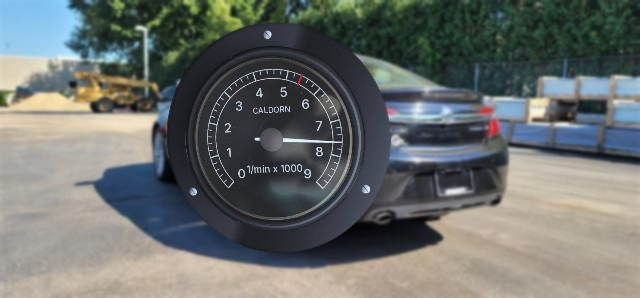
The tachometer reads 7600rpm
